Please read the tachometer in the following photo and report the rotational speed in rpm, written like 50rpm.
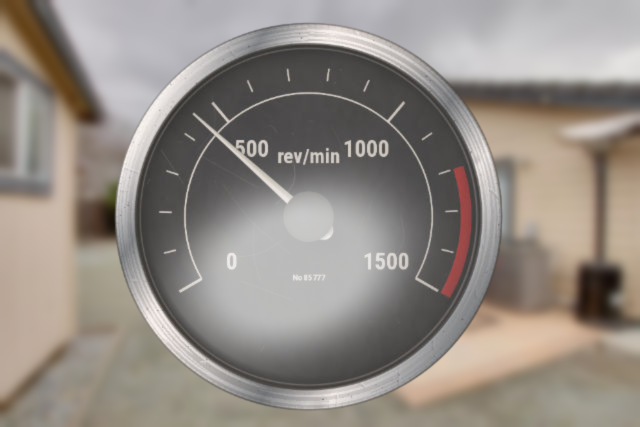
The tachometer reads 450rpm
